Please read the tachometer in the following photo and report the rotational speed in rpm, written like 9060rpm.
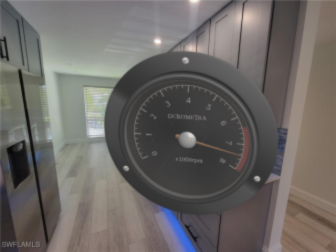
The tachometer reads 7400rpm
